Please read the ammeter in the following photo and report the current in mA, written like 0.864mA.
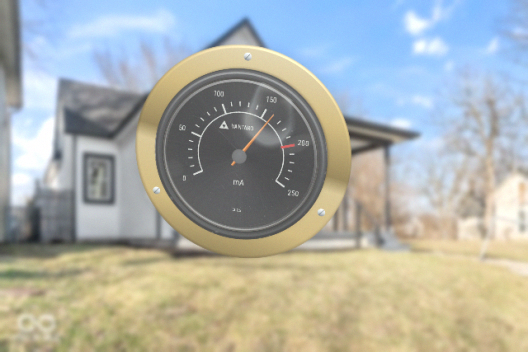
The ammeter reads 160mA
